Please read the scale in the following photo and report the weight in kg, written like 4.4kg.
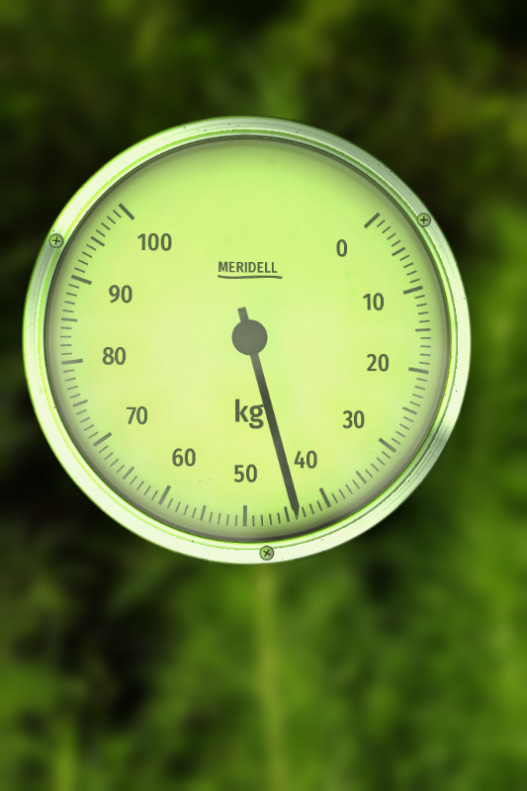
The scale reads 44kg
